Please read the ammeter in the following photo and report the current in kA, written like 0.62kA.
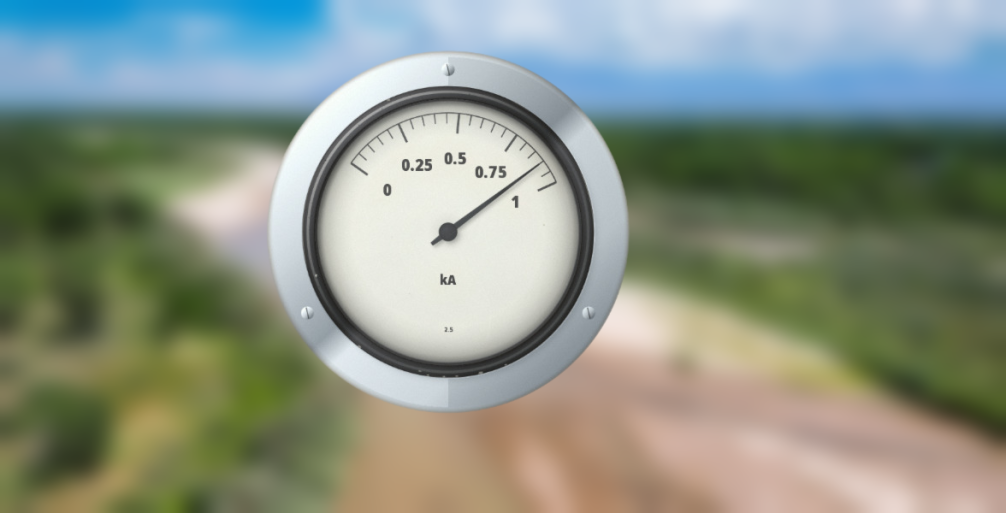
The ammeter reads 0.9kA
